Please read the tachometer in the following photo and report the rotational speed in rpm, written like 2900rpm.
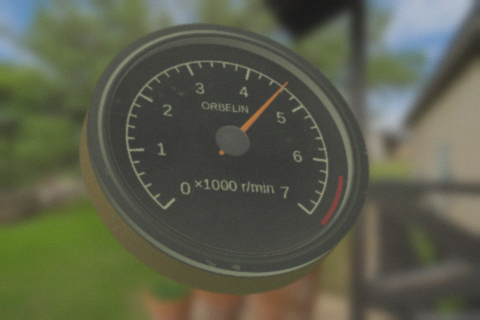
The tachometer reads 4600rpm
